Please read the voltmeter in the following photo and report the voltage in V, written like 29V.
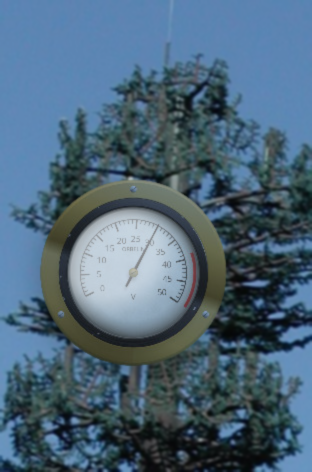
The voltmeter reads 30V
